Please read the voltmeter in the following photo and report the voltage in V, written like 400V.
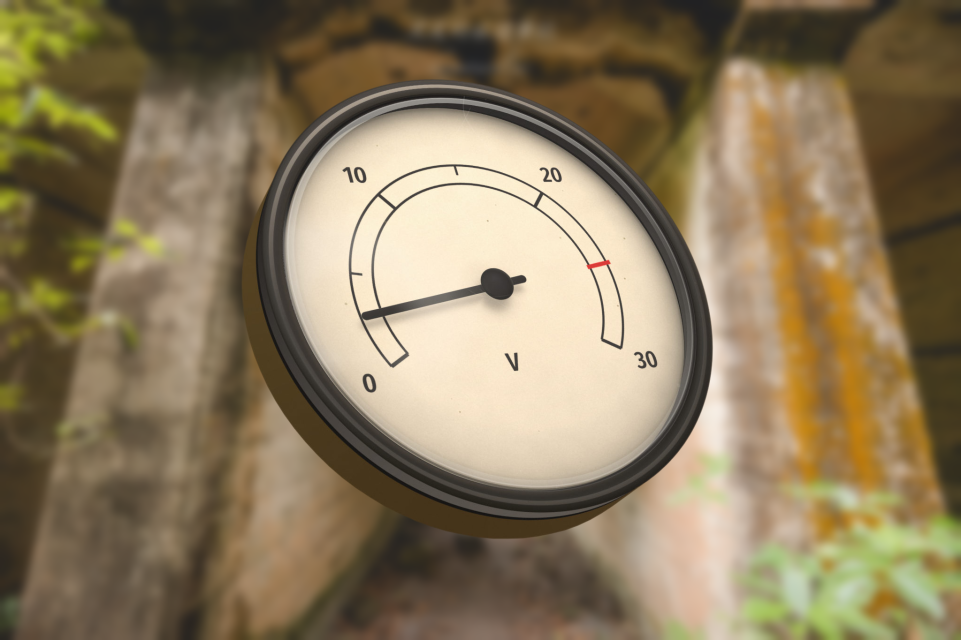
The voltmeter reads 2.5V
